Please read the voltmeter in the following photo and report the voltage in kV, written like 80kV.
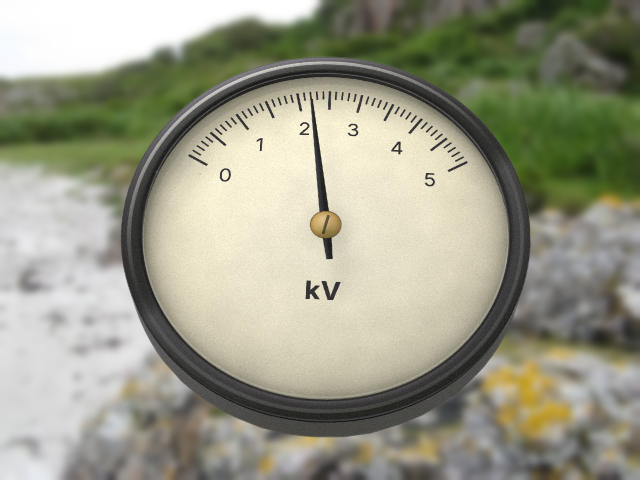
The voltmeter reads 2.2kV
